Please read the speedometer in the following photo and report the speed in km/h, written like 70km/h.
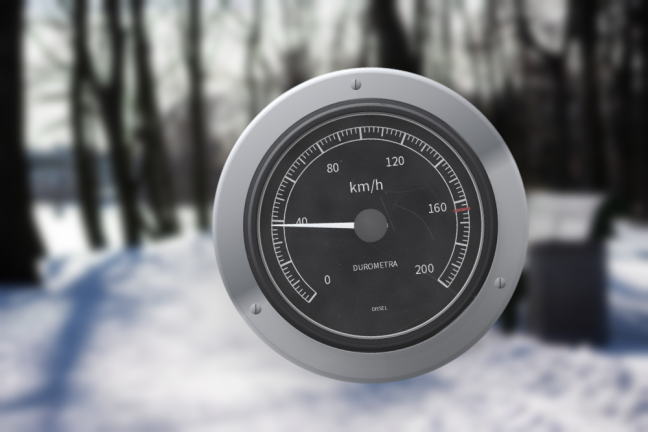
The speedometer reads 38km/h
